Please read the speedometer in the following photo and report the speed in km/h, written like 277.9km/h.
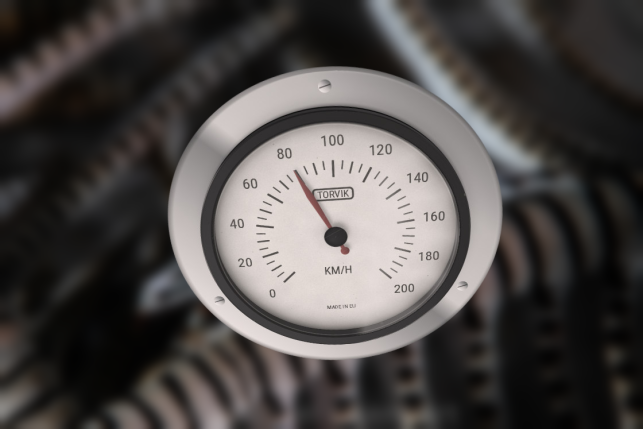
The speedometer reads 80km/h
